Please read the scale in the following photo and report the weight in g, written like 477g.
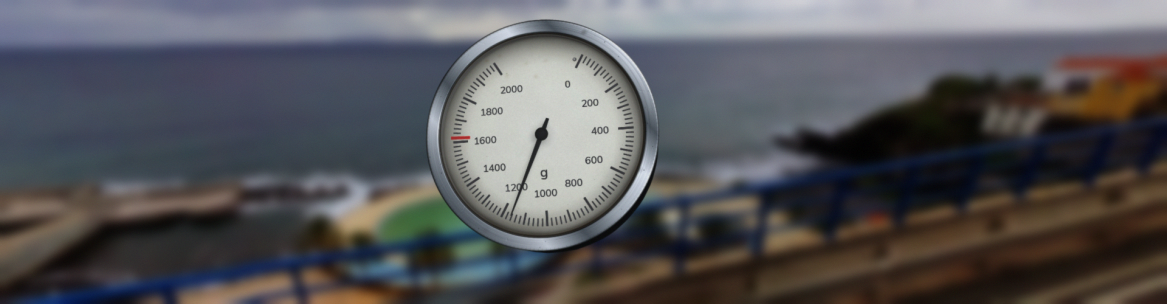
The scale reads 1160g
